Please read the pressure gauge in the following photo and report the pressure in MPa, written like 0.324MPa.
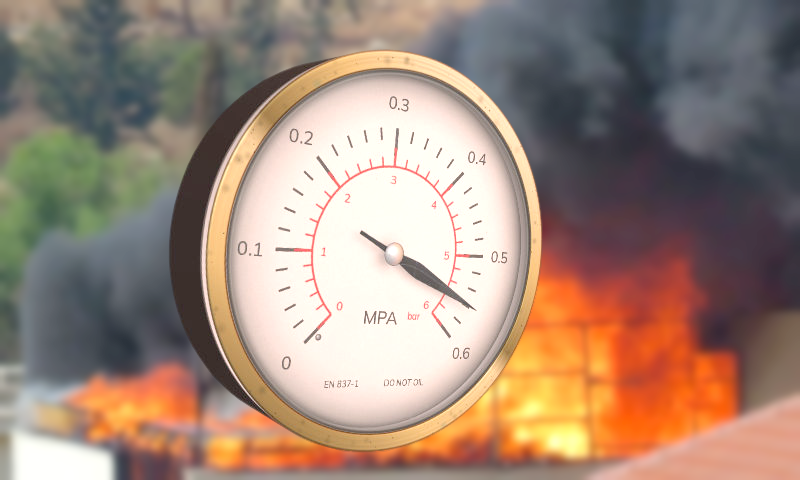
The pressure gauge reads 0.56MPa
